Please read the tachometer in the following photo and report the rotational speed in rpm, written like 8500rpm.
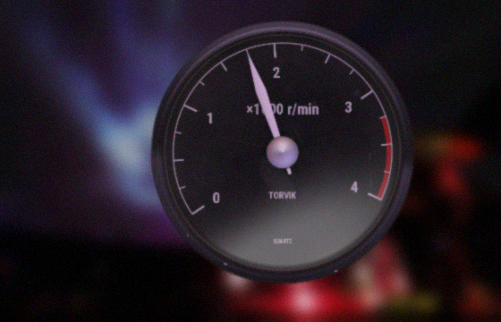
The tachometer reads 1750rpm
